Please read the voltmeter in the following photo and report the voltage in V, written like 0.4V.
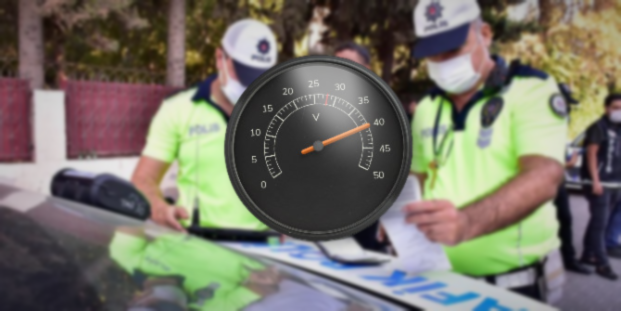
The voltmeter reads 40V
